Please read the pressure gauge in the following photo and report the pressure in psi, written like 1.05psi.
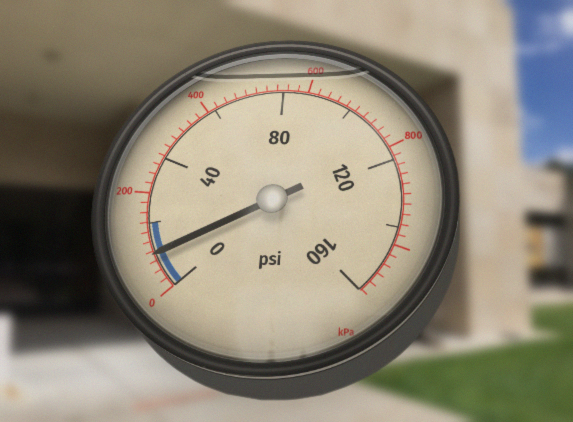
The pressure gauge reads 10psi
